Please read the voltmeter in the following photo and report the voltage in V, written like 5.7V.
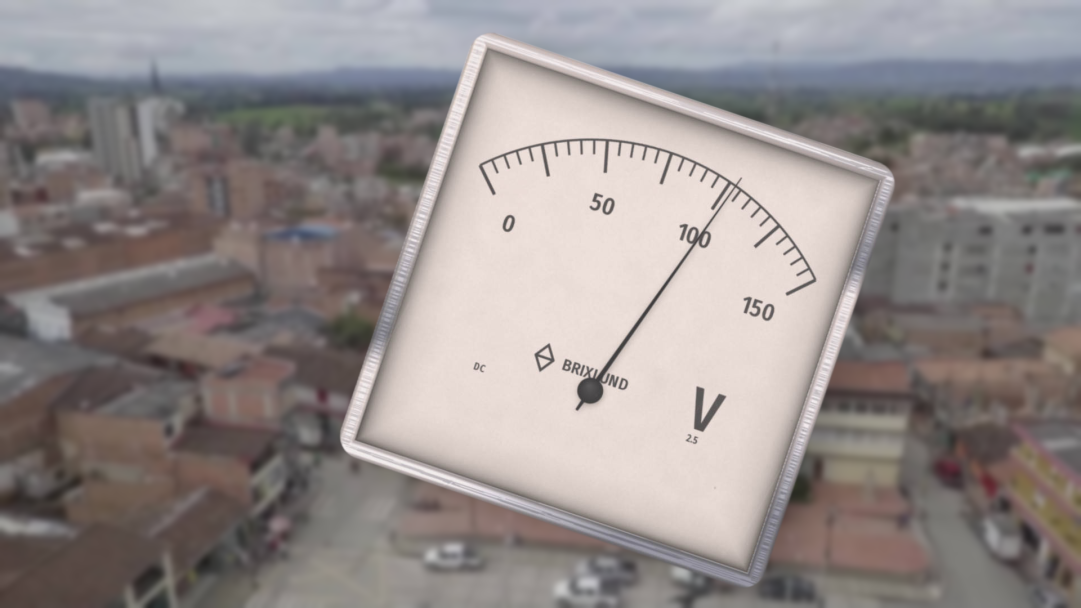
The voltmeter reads 102.5V
